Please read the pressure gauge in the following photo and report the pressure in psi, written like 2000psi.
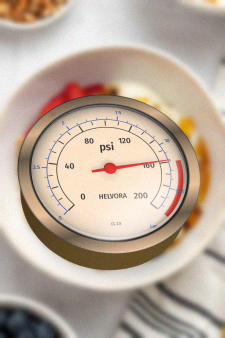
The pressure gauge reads 160psi
